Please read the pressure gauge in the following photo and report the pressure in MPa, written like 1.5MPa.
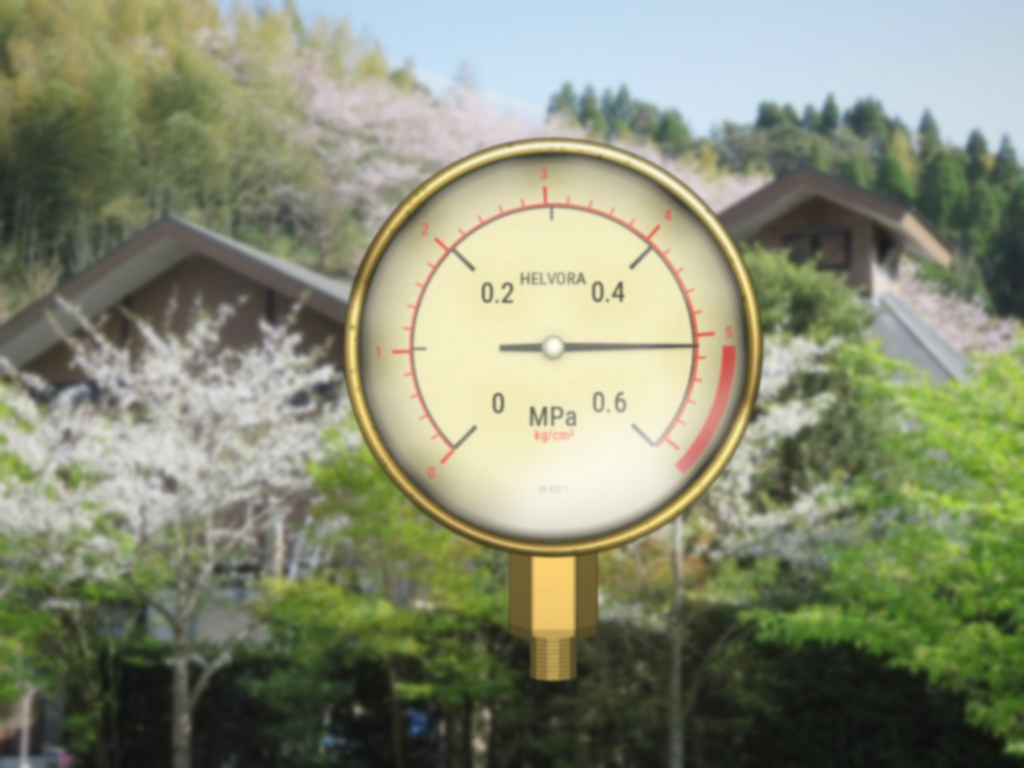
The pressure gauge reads 0.5MPa
